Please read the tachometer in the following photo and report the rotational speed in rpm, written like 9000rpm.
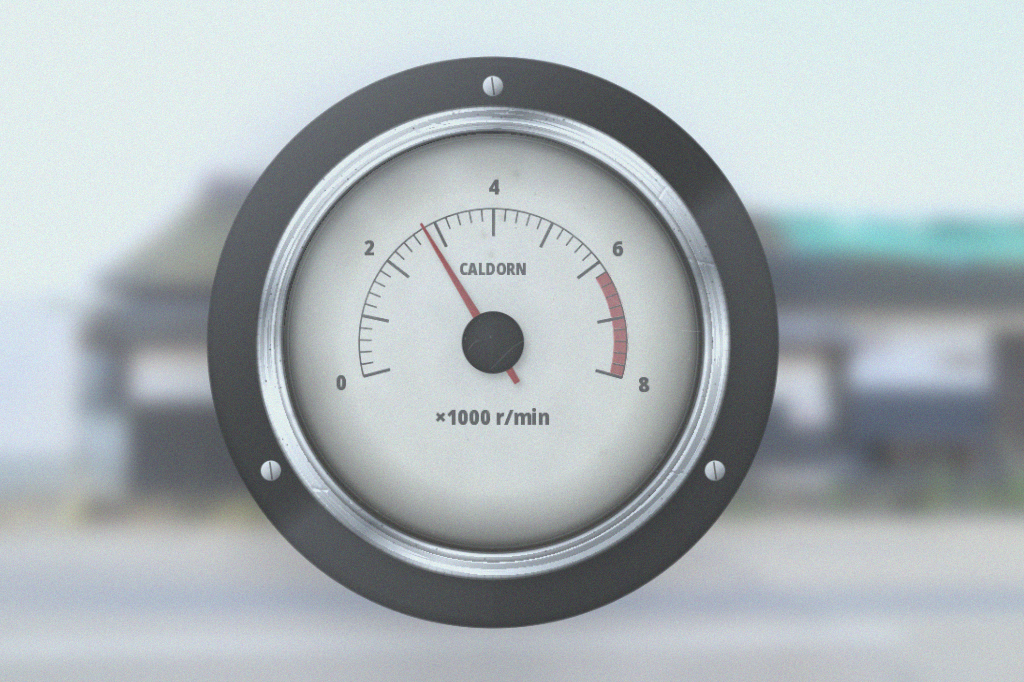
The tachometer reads 2800rpm
